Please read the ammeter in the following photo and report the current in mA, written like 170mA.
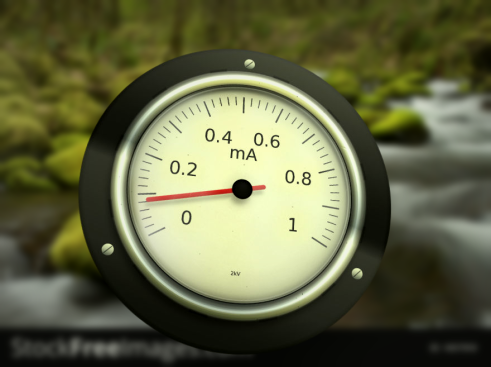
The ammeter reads 0.08mA
